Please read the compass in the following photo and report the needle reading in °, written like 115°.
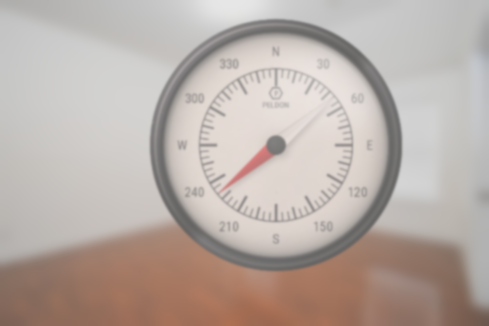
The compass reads 230°
